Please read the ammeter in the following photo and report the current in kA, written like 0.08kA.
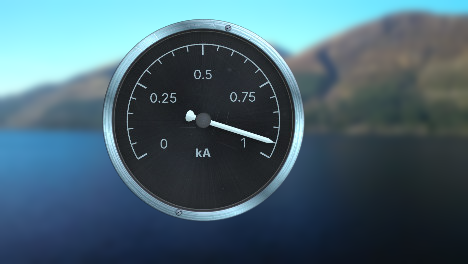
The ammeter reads 0.95kA
